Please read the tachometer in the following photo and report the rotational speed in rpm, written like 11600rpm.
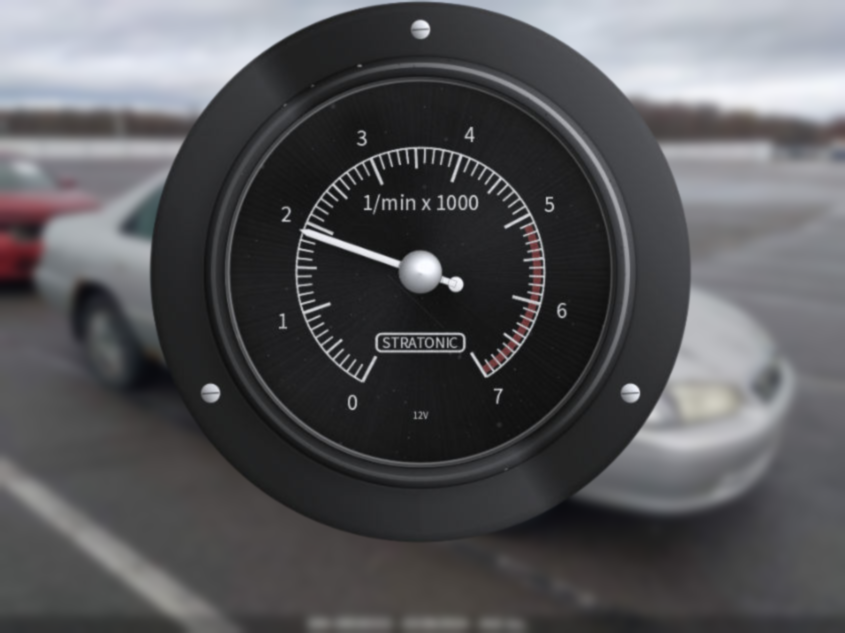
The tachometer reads 1900rpm
